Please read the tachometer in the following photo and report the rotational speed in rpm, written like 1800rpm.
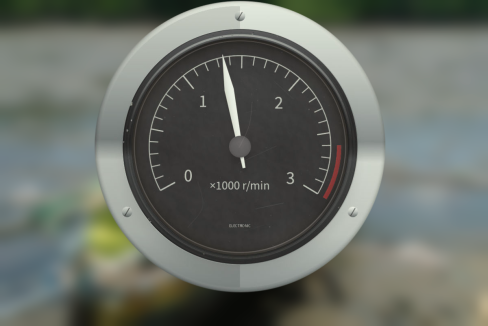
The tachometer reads 1350rpm
